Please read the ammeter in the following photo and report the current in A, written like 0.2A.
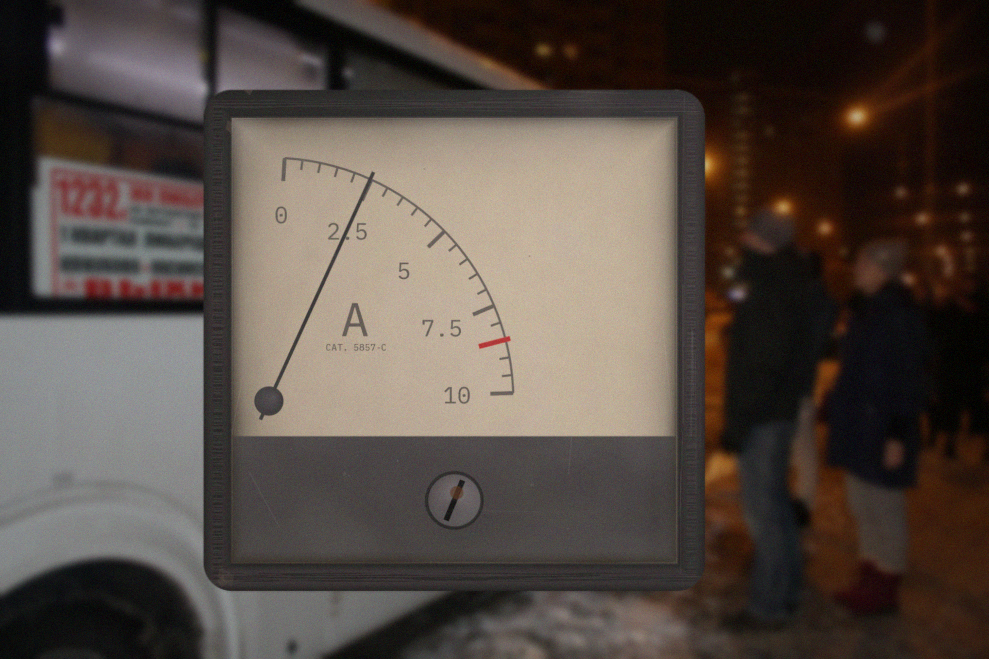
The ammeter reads 2.5A
